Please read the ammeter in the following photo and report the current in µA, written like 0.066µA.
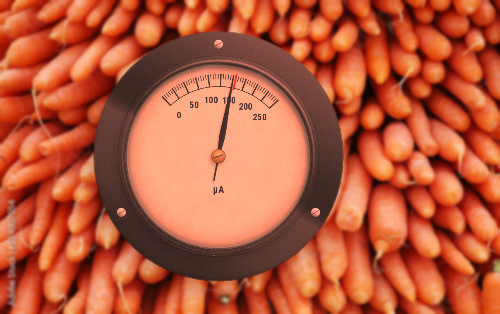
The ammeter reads 150µA
